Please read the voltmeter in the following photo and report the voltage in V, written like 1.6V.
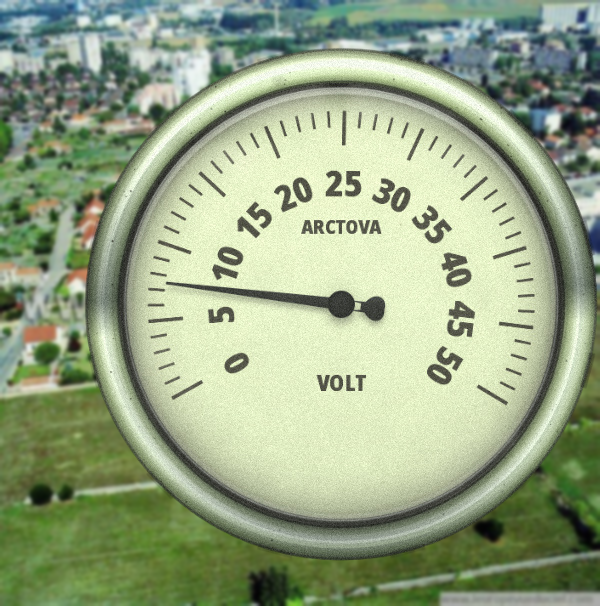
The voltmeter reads 7.5V
